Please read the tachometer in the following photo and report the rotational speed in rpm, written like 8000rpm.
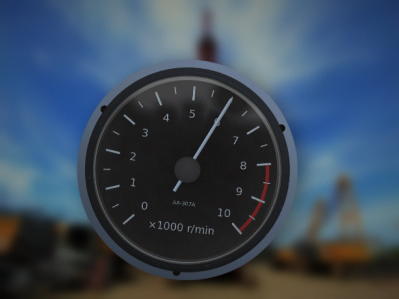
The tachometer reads 6000rpm
